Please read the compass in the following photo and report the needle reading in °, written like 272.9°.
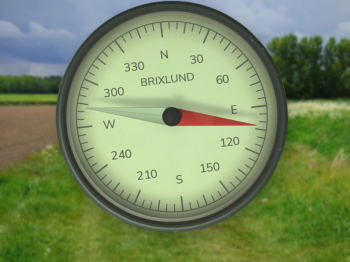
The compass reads 102.5°
